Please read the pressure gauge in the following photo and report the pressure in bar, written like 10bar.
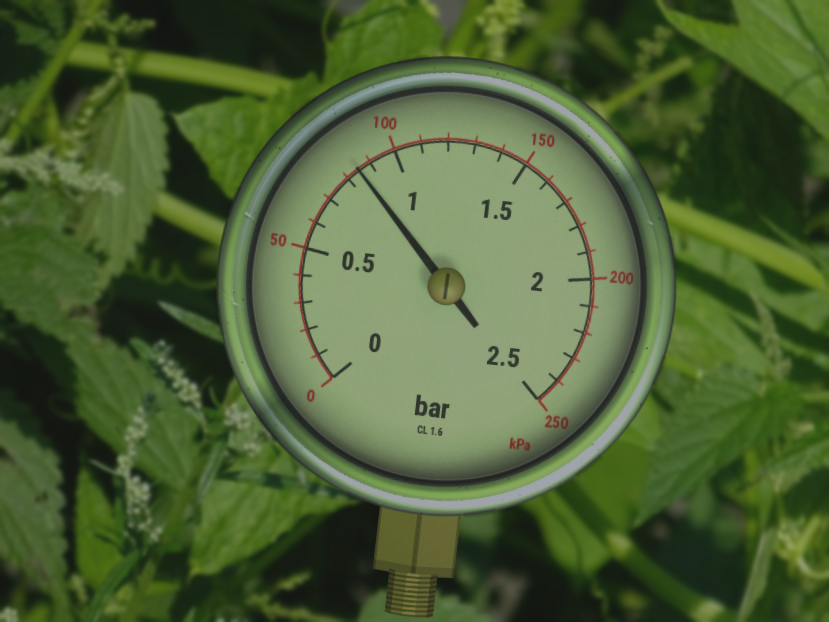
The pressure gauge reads 0.85bar
